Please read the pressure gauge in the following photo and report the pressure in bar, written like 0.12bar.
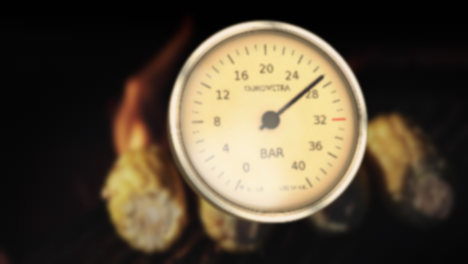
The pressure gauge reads 27bar
